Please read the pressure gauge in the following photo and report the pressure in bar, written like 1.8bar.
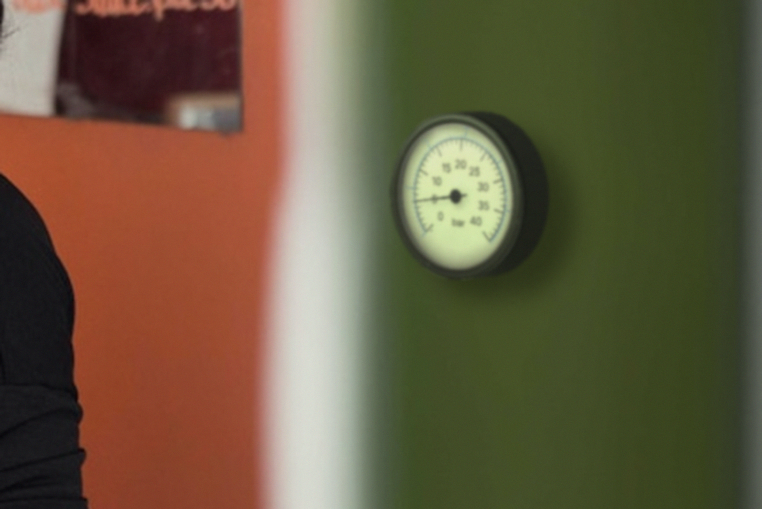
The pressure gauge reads 5bar
